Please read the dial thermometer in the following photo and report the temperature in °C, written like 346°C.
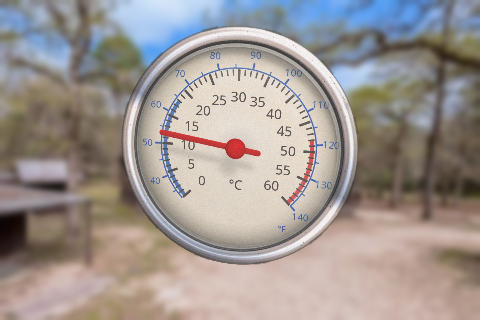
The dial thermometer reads 12°C
